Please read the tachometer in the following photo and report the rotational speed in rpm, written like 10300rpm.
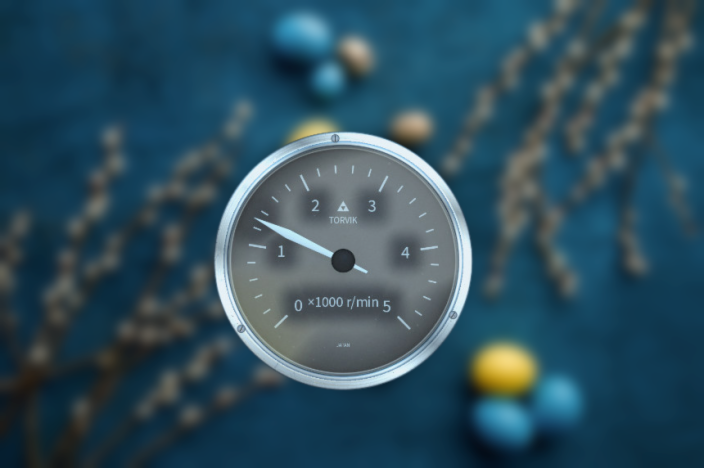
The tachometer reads 1300rpm
